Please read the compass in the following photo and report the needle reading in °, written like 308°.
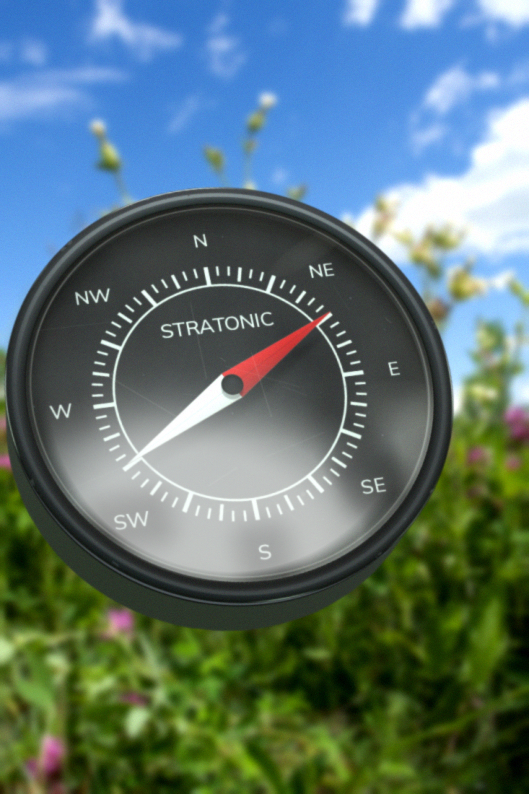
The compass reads 60°
